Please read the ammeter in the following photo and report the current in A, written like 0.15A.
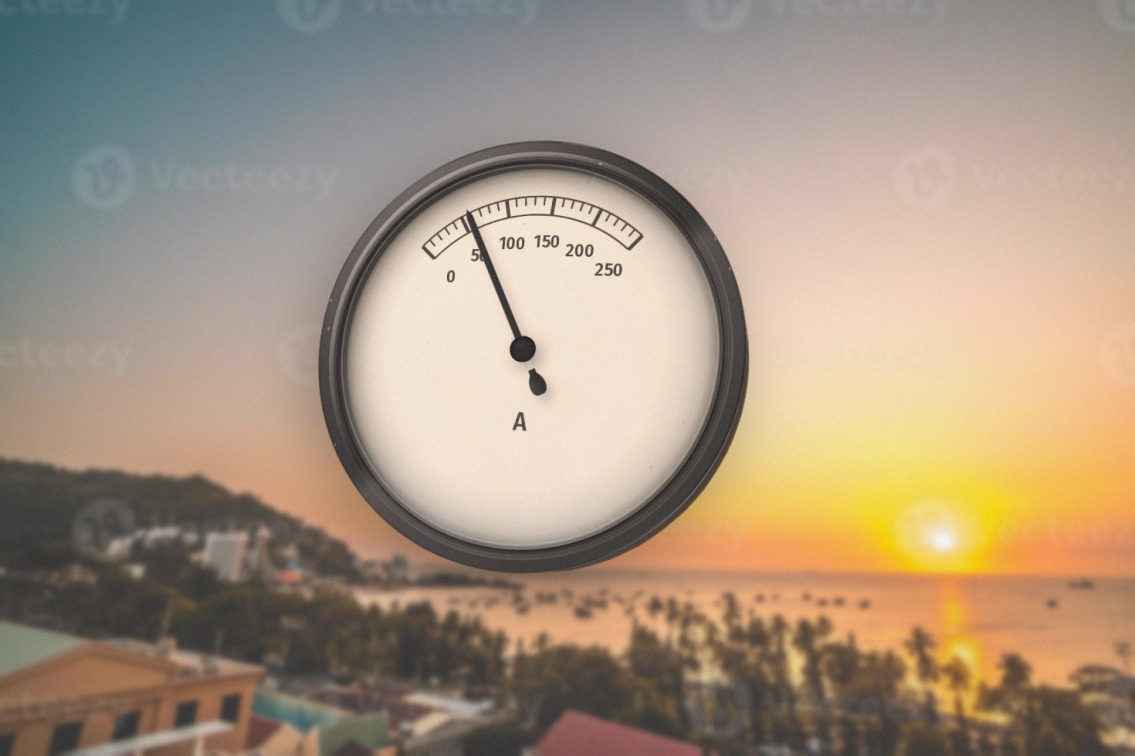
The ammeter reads 60A
